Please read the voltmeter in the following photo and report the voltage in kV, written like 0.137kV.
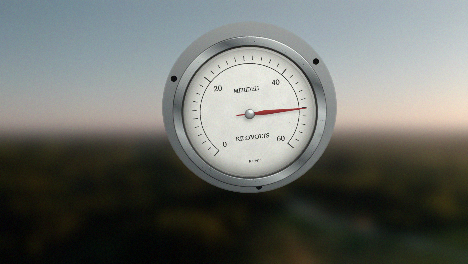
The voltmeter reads 50kV
